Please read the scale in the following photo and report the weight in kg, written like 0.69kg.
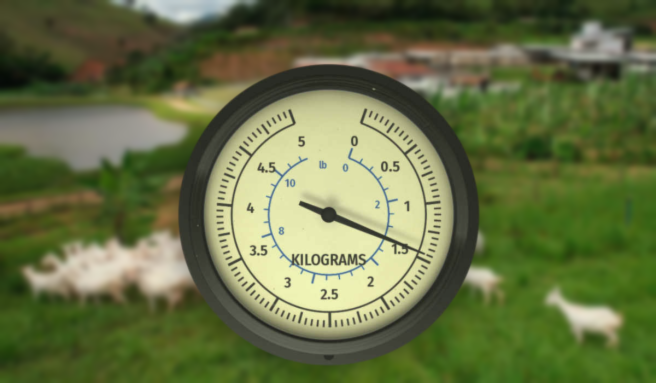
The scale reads 1.45kg
